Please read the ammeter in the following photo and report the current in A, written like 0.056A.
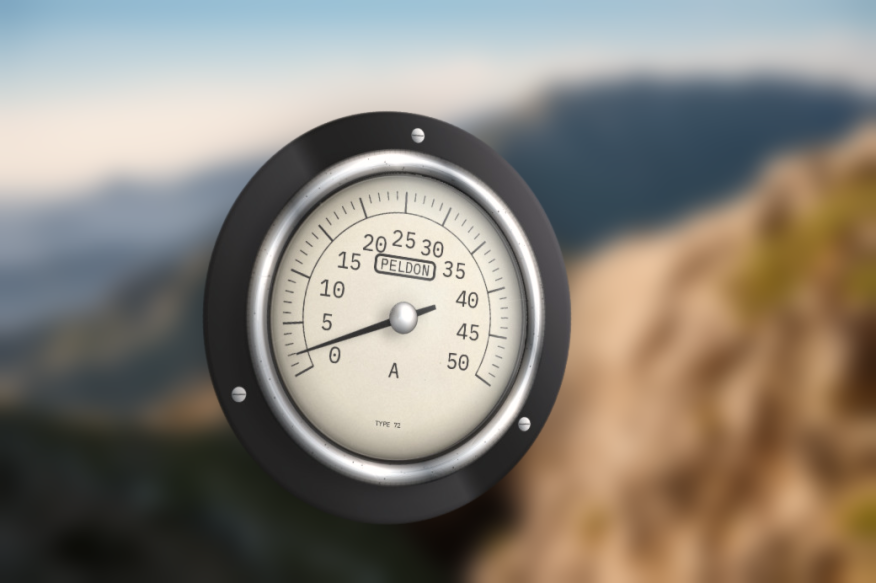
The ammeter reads 2A
